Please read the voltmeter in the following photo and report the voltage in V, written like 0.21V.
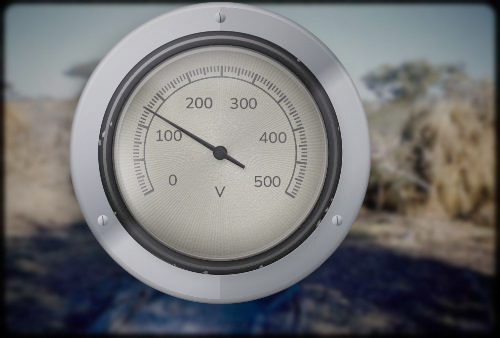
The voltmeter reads 125V
